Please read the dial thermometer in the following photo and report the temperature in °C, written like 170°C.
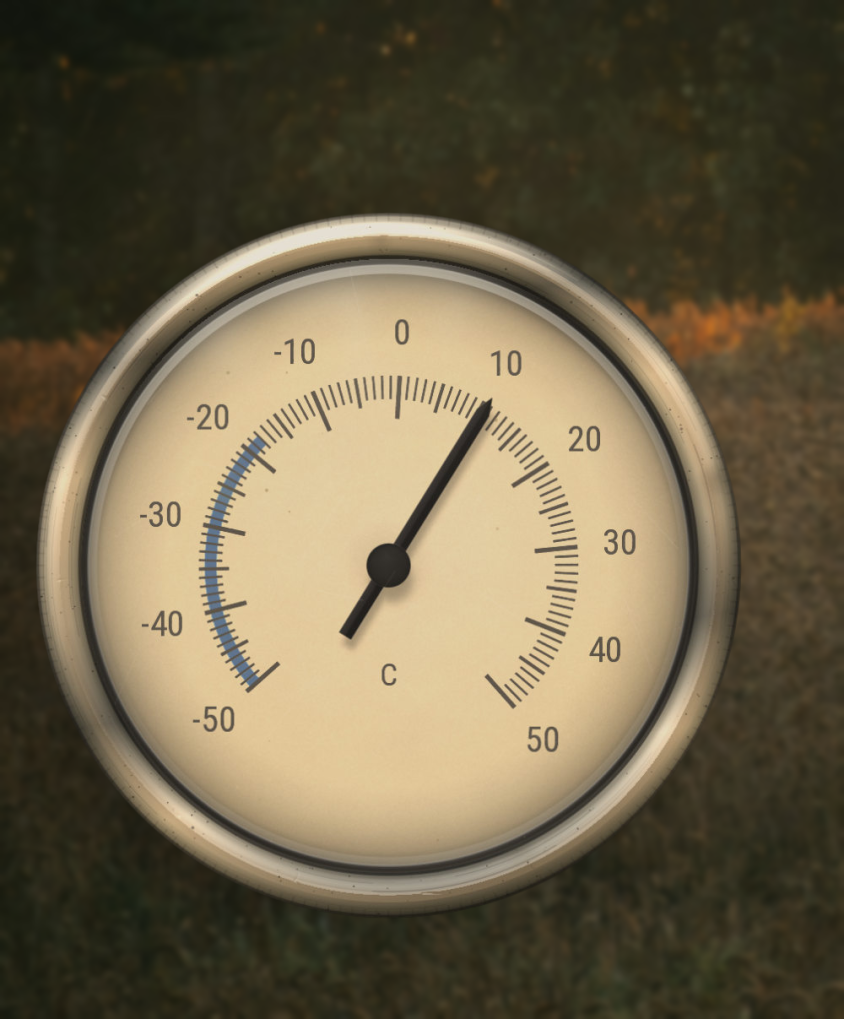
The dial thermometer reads 10.5°C
